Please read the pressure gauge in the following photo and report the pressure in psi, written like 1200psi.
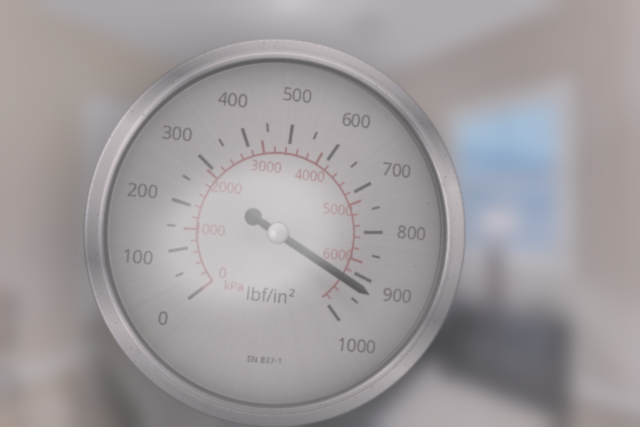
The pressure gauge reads 925psi
